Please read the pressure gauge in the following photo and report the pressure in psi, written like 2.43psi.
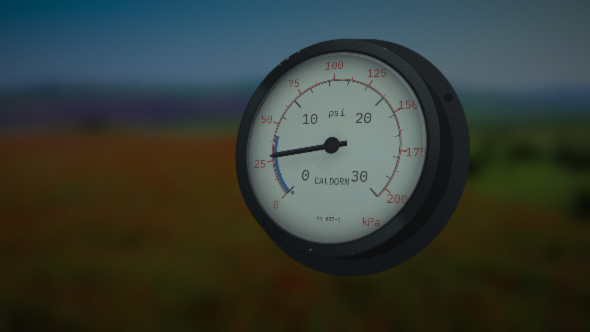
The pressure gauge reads 4psi
